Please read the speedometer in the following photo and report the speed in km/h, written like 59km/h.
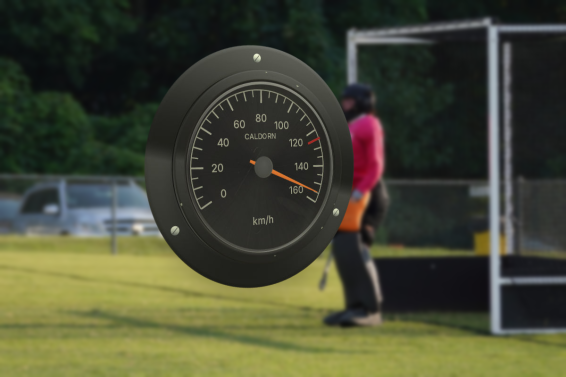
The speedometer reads 155km/h
